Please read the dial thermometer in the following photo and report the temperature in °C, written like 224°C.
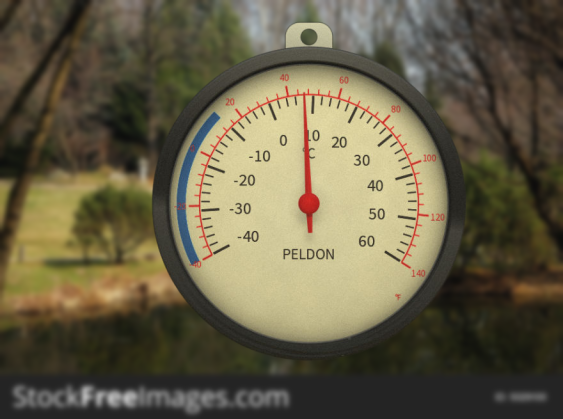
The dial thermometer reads 8°C
